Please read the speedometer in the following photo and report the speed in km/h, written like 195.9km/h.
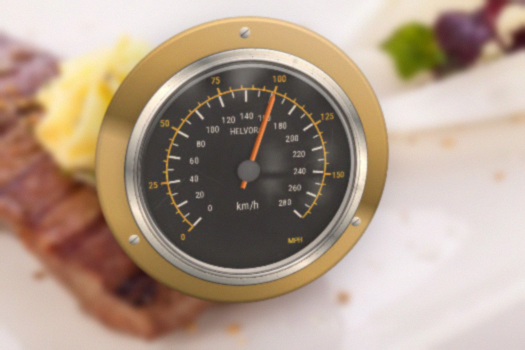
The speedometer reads 160km/h
